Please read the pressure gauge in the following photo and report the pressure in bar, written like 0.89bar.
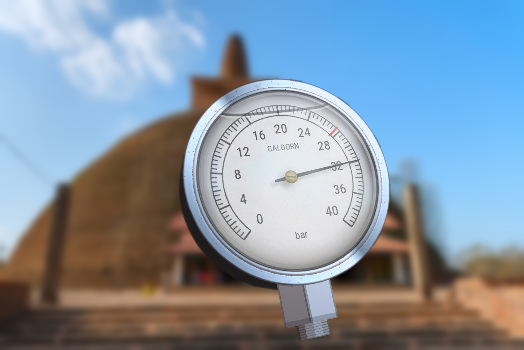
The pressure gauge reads 32bar
